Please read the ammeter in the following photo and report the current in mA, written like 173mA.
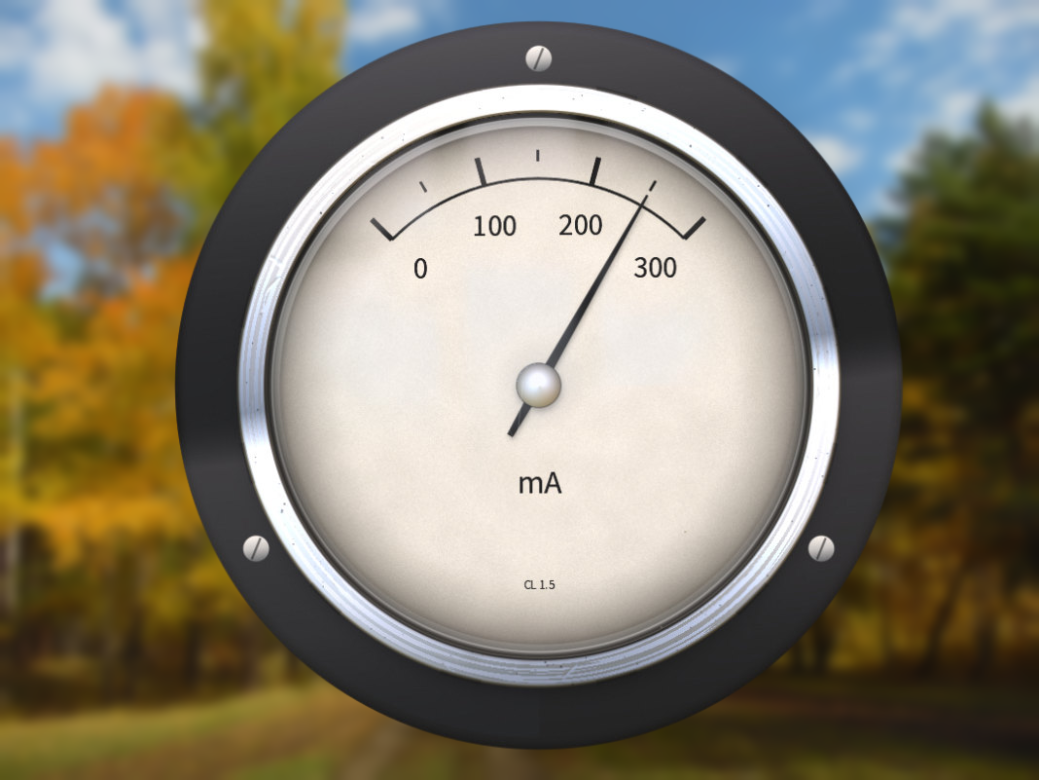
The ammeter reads 250mA
